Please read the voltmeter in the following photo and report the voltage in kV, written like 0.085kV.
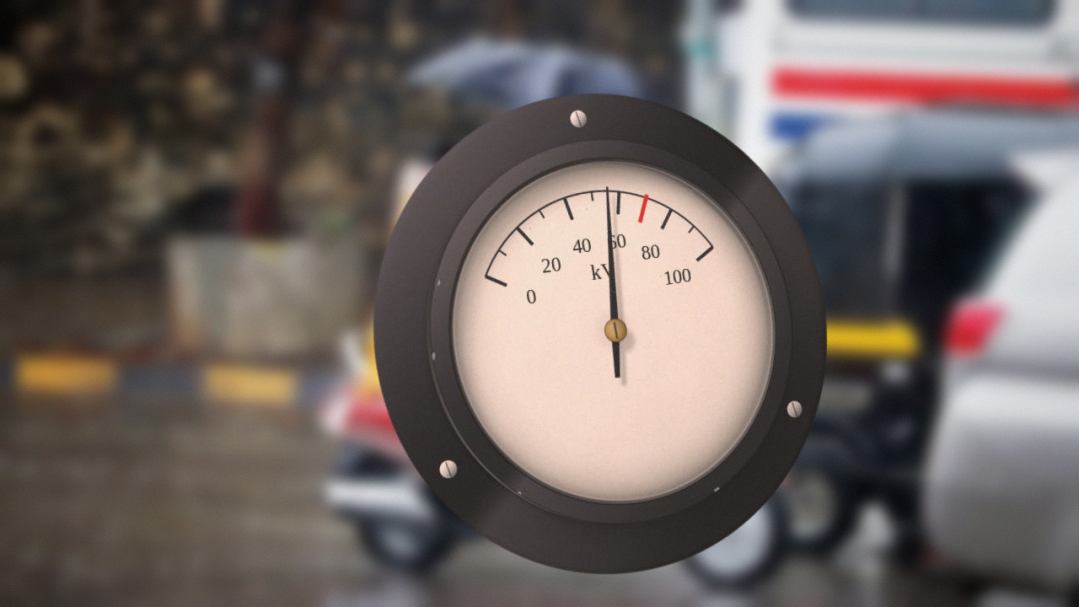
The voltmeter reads 55kV
